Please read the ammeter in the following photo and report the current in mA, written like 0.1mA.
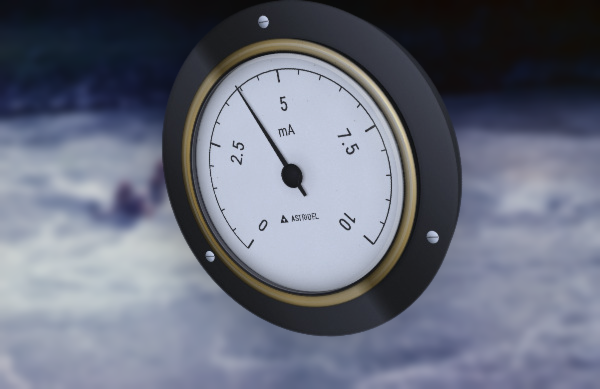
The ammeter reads 4mA
